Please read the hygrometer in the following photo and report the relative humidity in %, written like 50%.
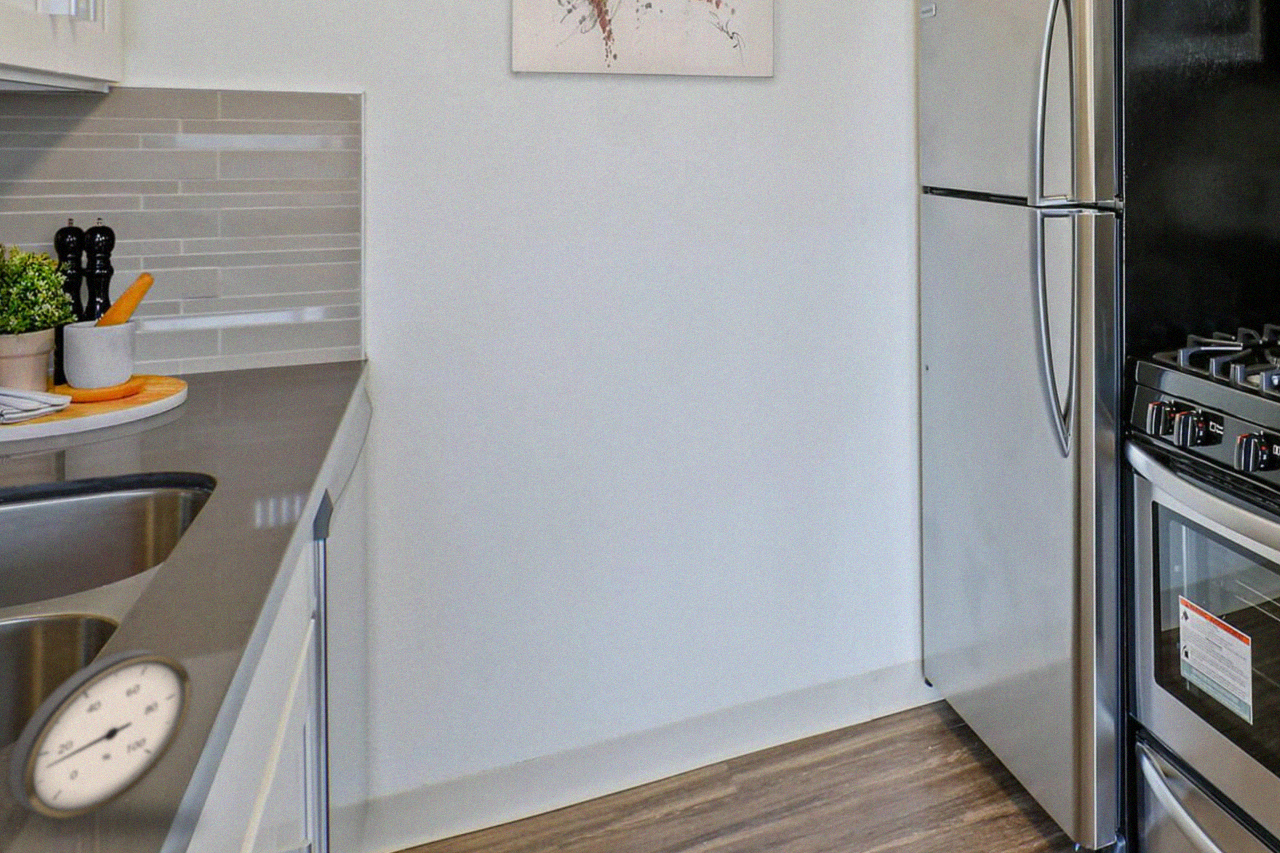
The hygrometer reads 15%
